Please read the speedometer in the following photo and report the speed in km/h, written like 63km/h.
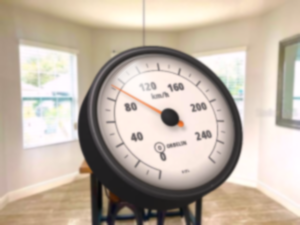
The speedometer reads 90km/h
